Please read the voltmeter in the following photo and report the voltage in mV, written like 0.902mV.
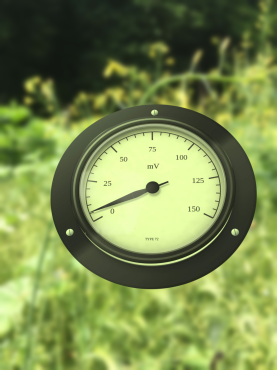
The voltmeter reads 5mV
